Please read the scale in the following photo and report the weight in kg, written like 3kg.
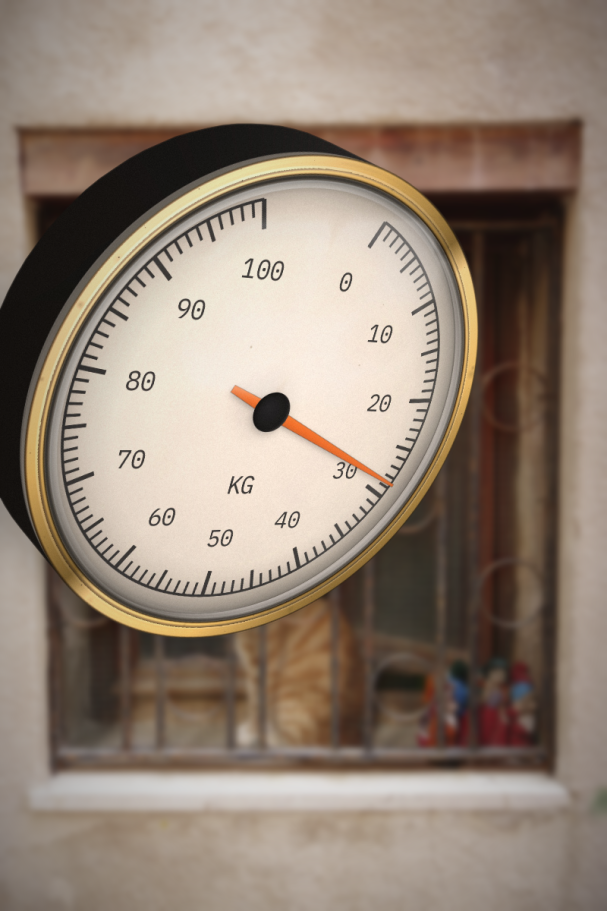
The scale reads 28.5kg
